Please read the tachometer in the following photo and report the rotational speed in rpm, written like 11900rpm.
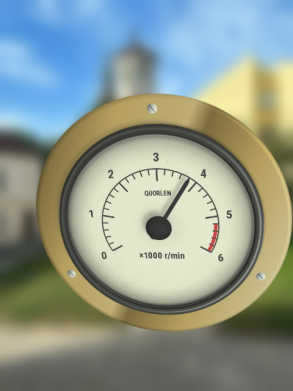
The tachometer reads 3800rpm
